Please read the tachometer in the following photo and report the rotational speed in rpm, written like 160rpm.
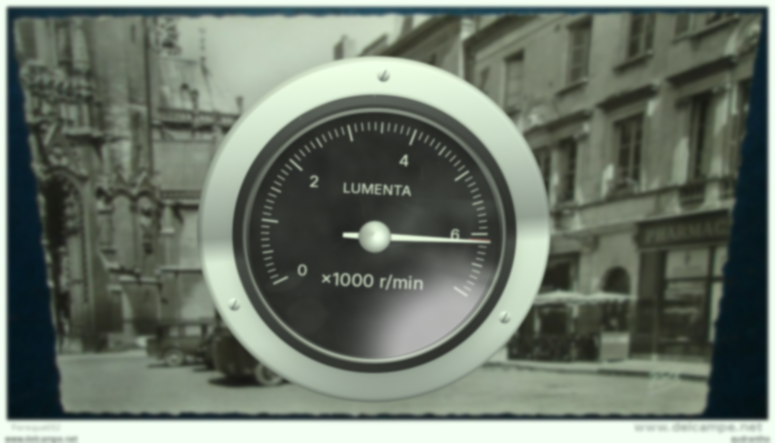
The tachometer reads 6100rpm
